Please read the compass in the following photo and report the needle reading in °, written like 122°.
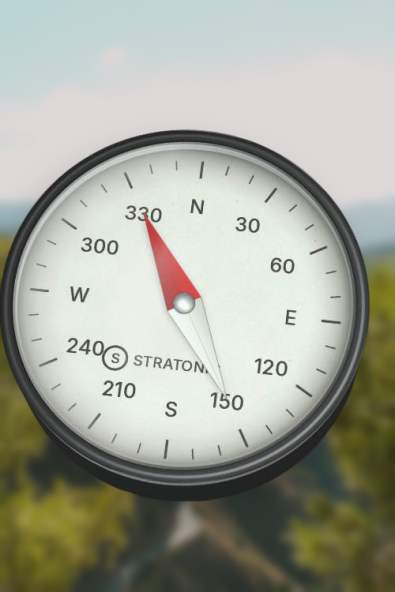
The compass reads 330°
